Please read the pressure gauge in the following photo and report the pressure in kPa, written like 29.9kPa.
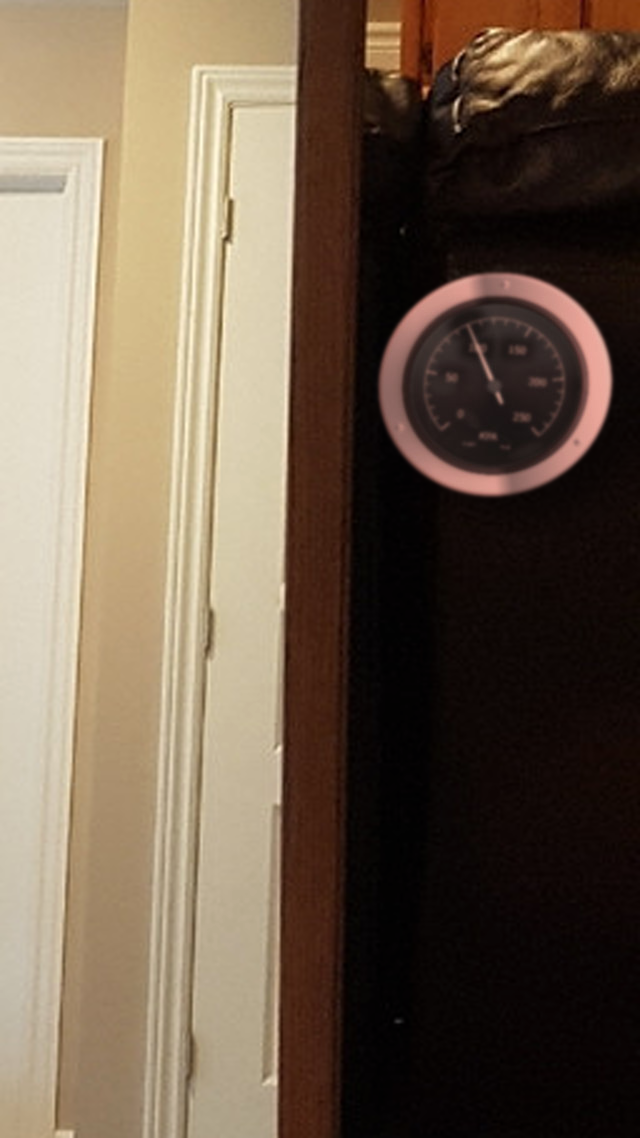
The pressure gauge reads 100kPa
